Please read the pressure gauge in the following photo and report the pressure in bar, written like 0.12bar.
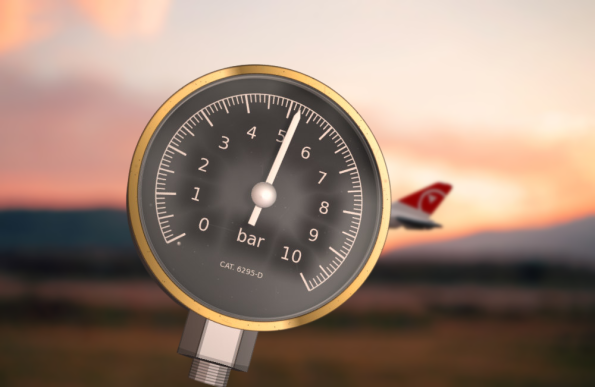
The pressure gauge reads 5.2bar
